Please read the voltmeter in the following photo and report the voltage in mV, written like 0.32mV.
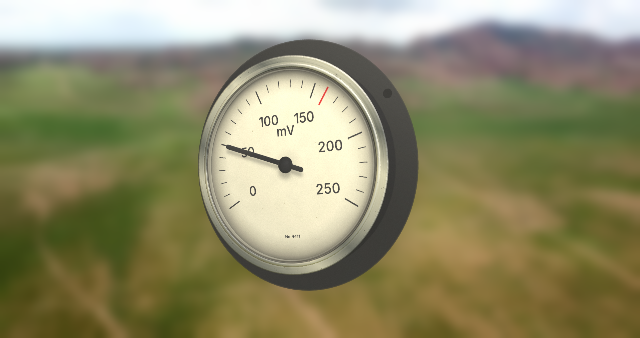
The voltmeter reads 50mV
